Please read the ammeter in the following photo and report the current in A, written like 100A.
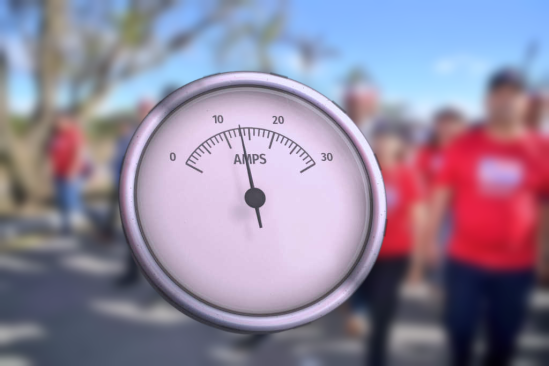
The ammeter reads 13A
